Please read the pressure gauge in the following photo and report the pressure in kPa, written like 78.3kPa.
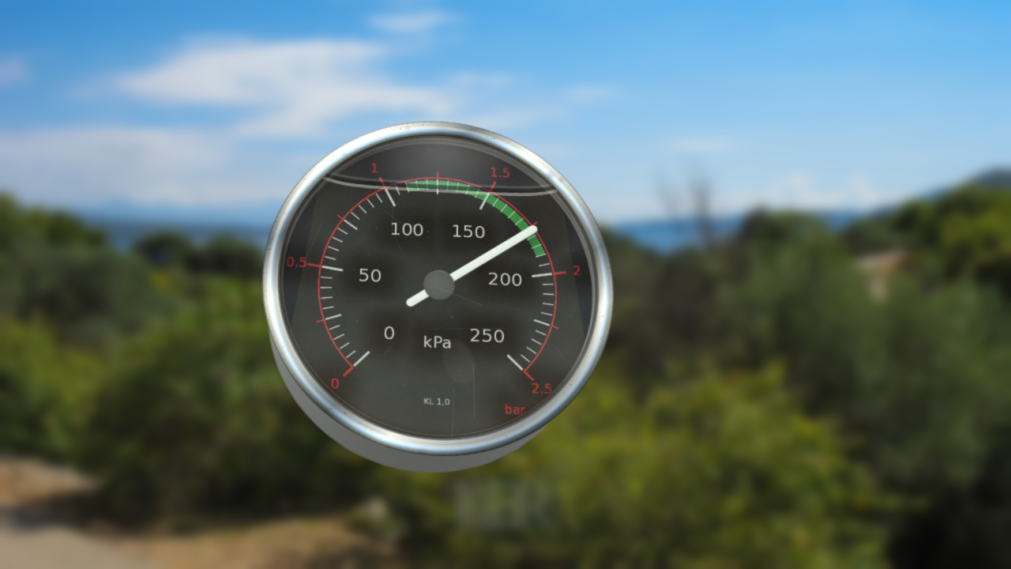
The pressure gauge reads 177.5kPa
